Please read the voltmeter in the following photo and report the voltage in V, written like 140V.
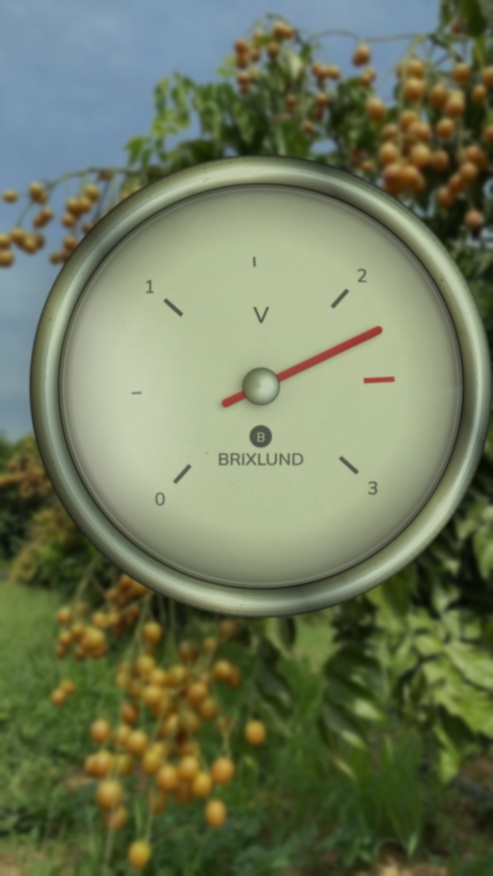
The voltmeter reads 2.25V
